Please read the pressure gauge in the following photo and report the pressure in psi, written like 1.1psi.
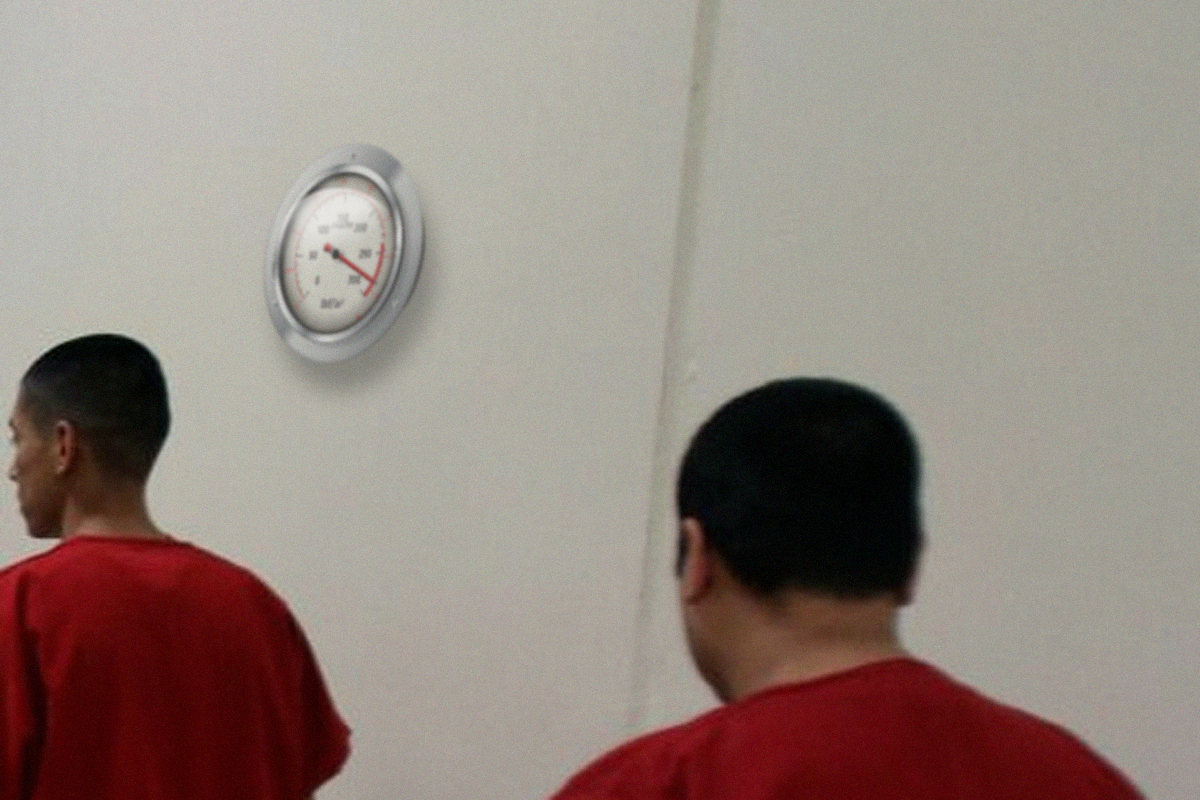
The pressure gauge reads 280psi
